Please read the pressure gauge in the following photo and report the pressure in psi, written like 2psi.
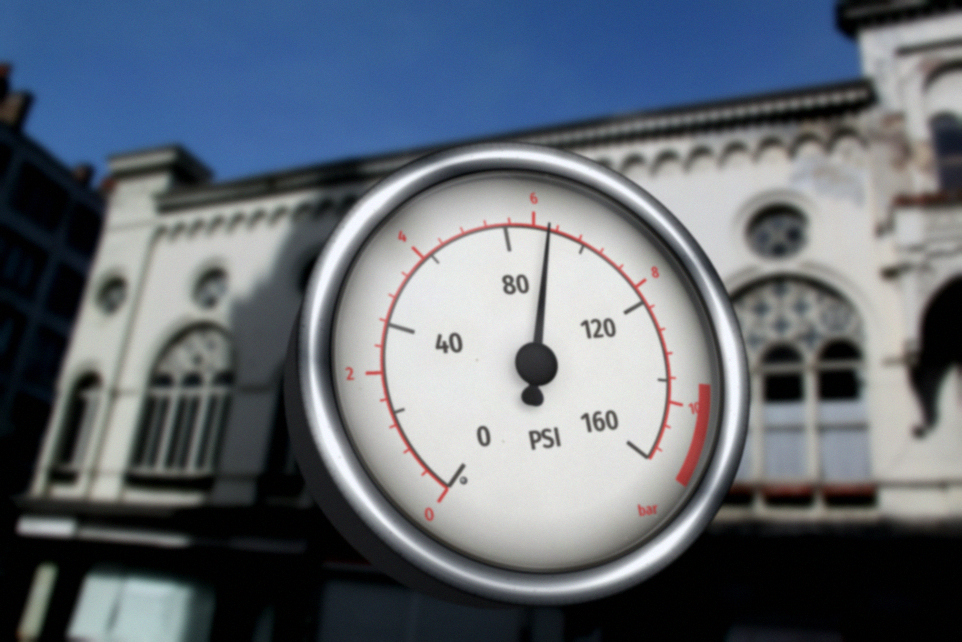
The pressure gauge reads 90psi
